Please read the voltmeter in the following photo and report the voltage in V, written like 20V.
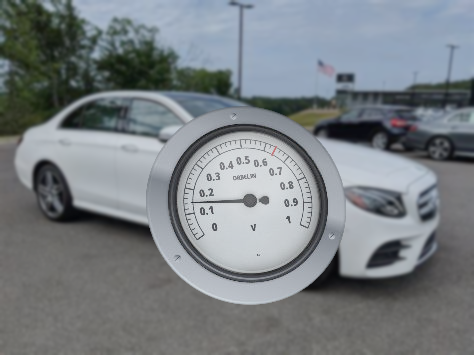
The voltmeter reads 0.14V
